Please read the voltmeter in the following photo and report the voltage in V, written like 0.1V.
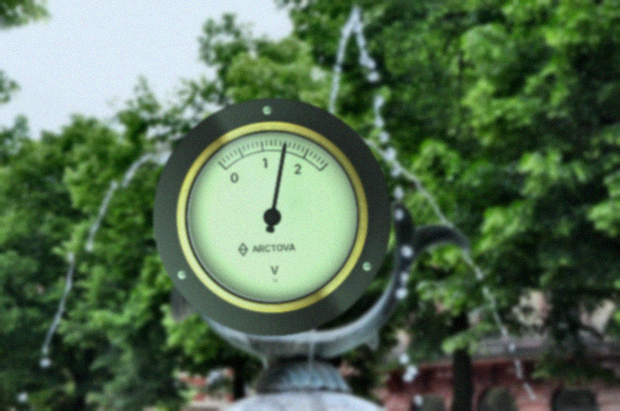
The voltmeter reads 1.5V
